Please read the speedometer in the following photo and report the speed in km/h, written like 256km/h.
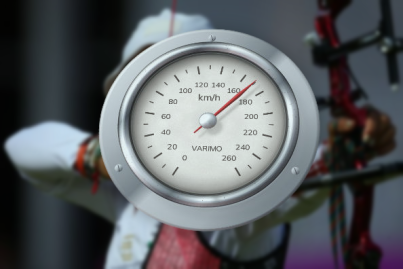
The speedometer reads 170km/h
